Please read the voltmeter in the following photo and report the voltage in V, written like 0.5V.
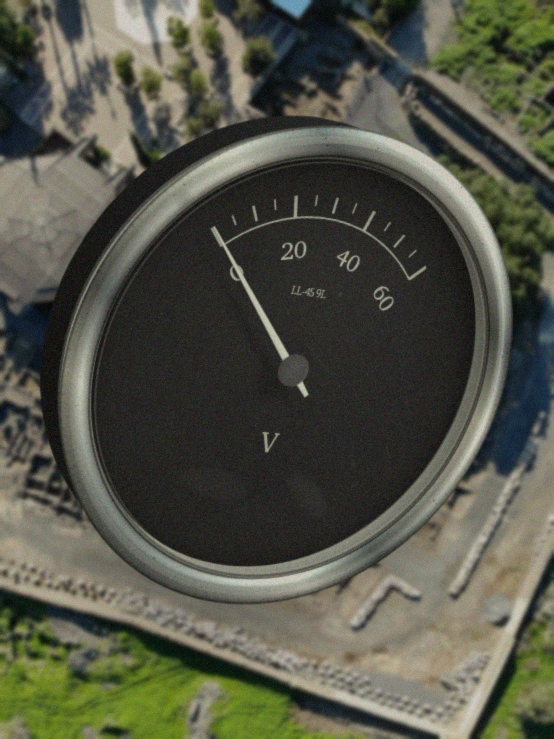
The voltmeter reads 0V
